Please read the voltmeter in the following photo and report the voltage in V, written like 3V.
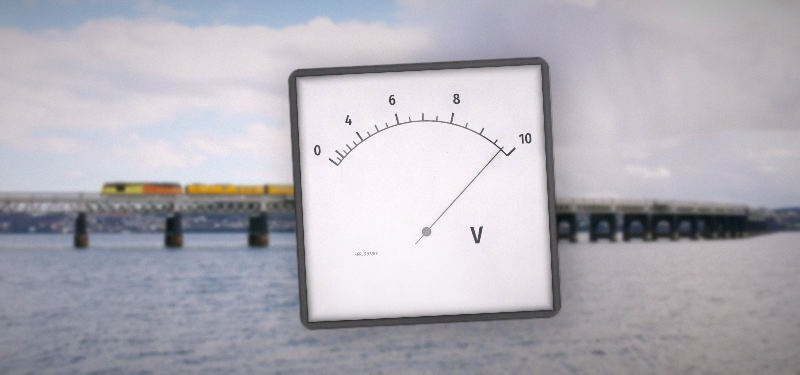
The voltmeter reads 9.75V
